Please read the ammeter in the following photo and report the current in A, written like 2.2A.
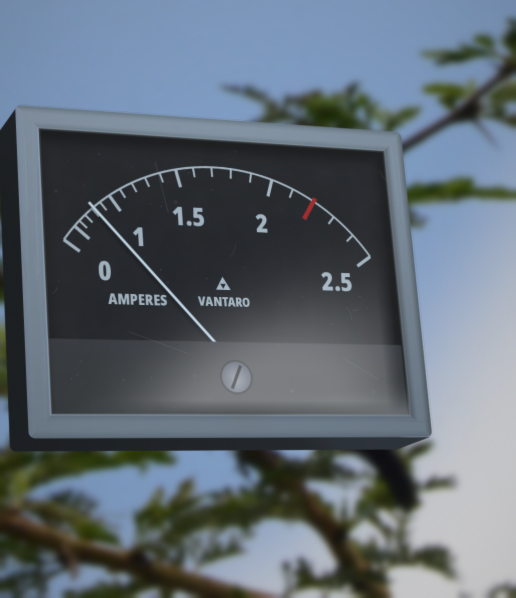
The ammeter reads 0.8A
